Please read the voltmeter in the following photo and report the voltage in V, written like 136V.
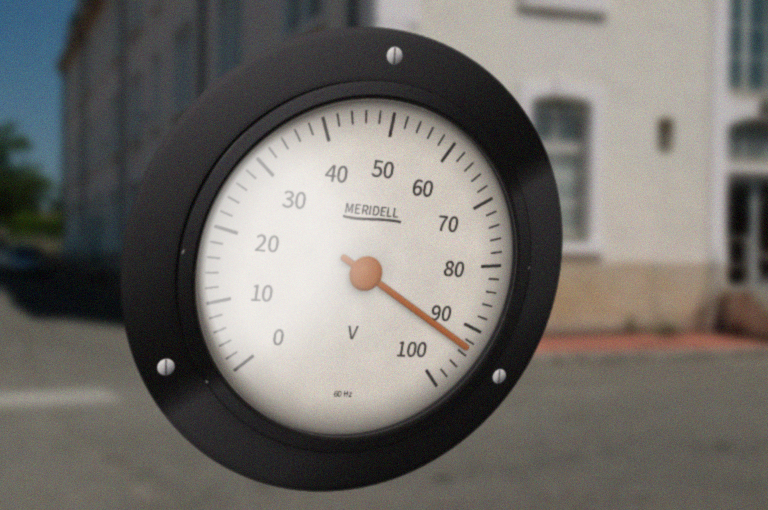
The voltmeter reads 93V
